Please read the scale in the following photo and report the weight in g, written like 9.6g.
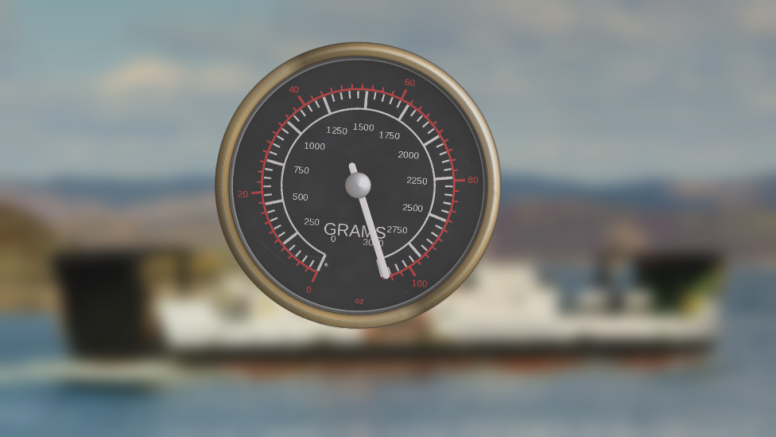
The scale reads 2975g
